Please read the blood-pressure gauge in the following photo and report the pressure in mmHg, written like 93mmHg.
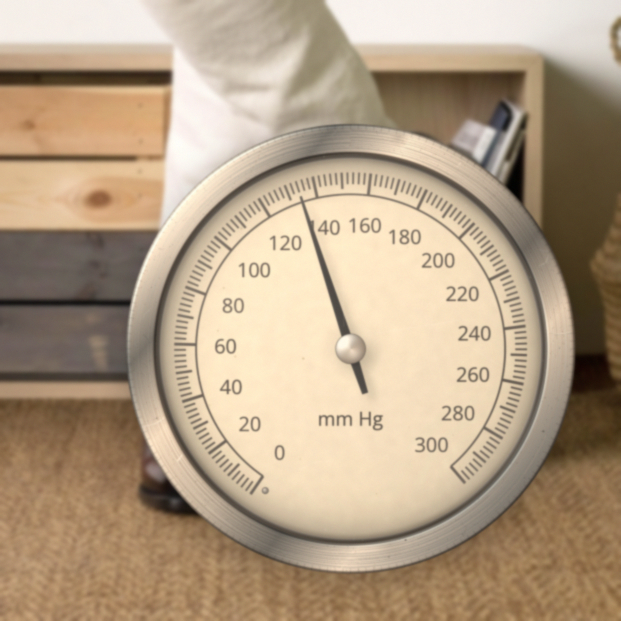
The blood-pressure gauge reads 134mmHg
